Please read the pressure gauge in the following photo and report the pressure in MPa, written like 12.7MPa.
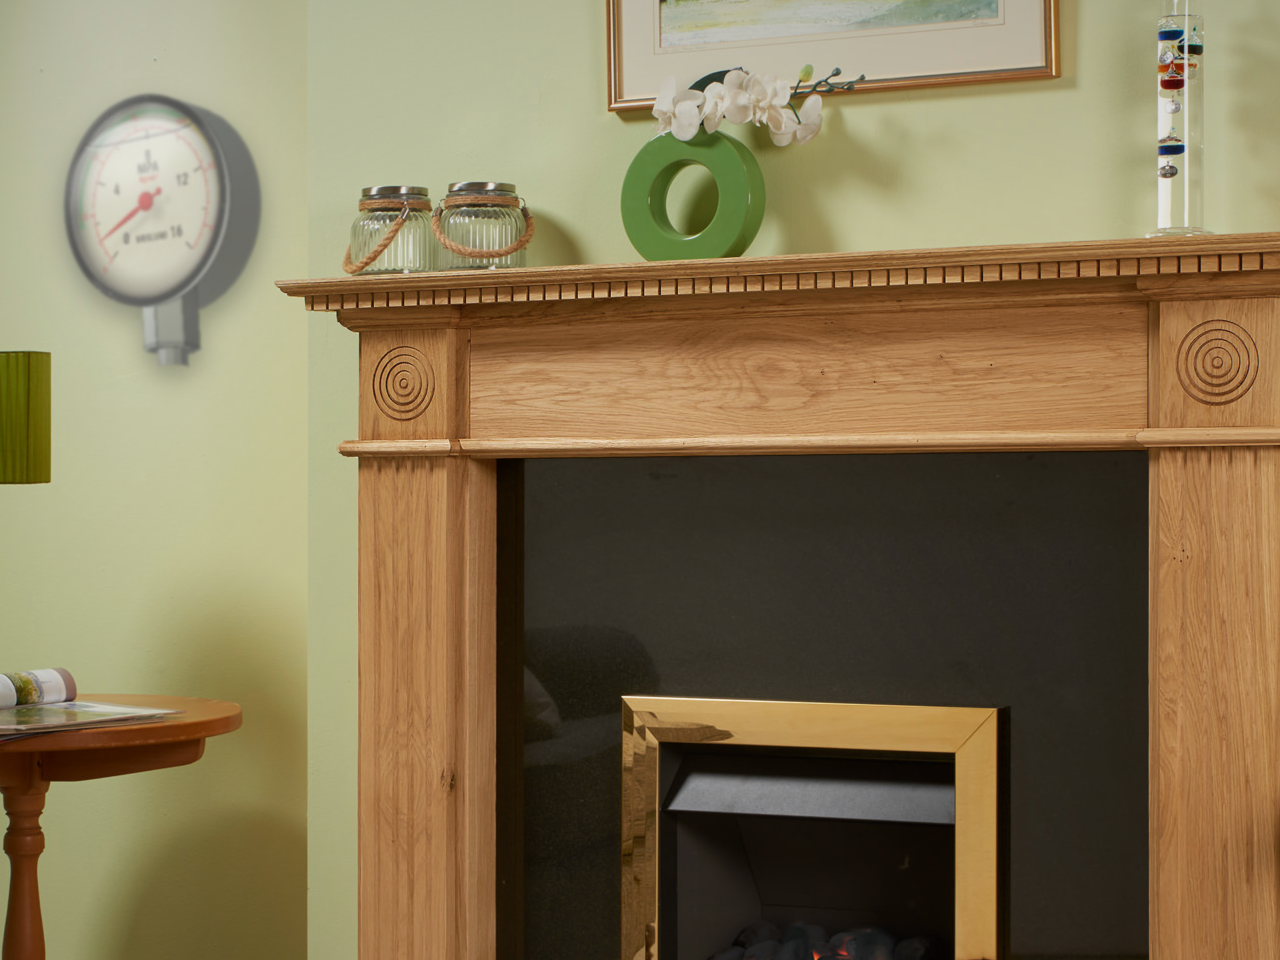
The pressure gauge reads 1MPa
